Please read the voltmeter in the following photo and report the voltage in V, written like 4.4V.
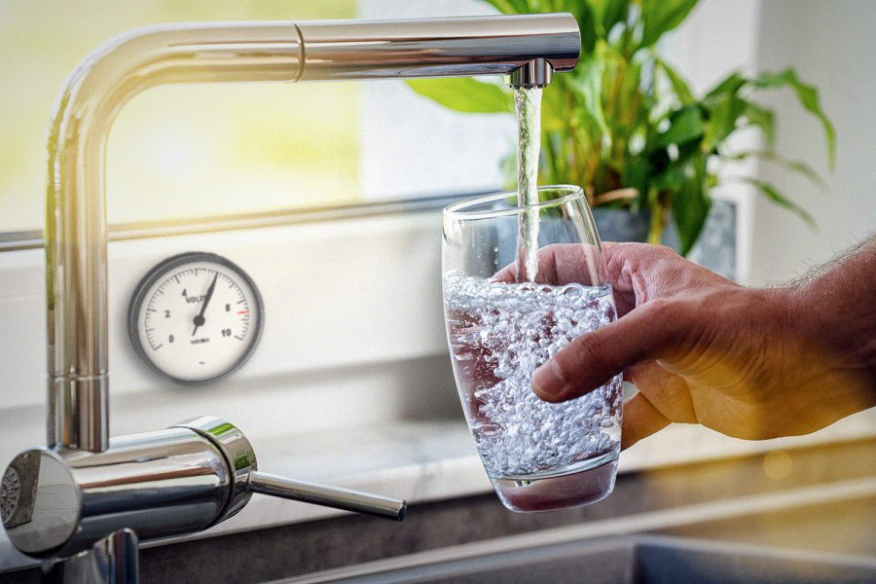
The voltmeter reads 6V
